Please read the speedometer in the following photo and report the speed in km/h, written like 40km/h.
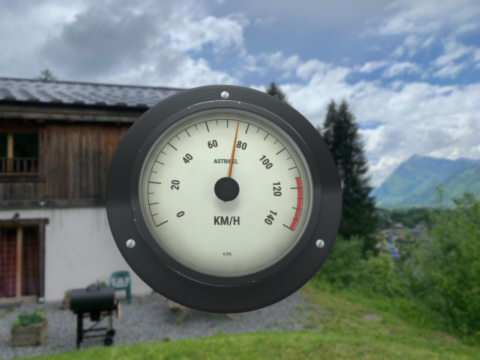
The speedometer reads 75km/h
